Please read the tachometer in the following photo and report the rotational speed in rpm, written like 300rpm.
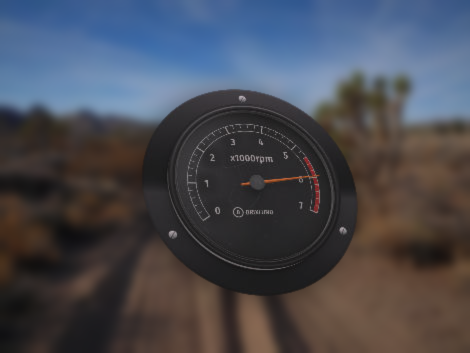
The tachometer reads 6000rpm
